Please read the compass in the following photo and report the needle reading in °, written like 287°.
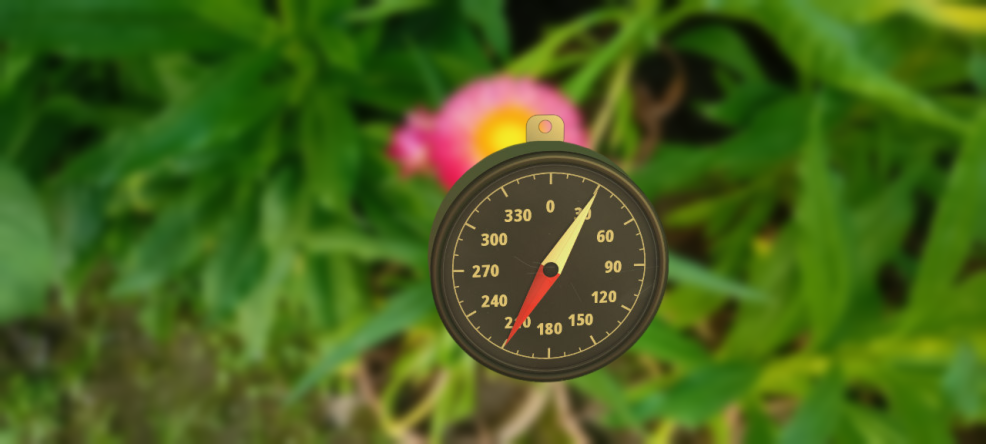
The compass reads 210°
